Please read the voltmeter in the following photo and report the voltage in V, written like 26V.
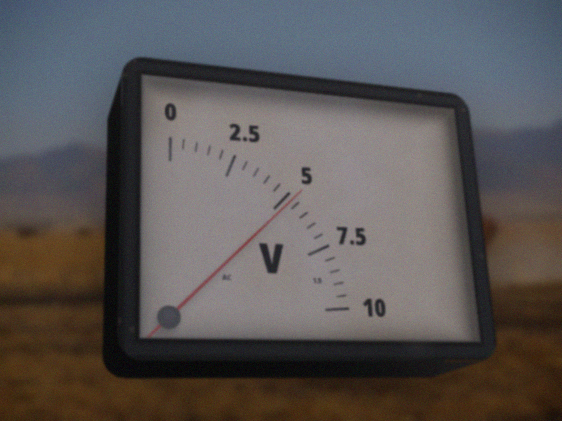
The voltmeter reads 5.25V
